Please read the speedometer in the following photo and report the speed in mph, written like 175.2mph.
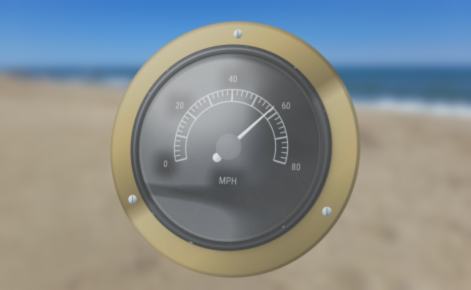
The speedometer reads 58mph
